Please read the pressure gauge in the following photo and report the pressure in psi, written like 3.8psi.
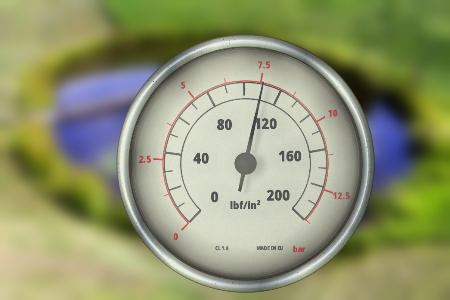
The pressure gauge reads 110psi
